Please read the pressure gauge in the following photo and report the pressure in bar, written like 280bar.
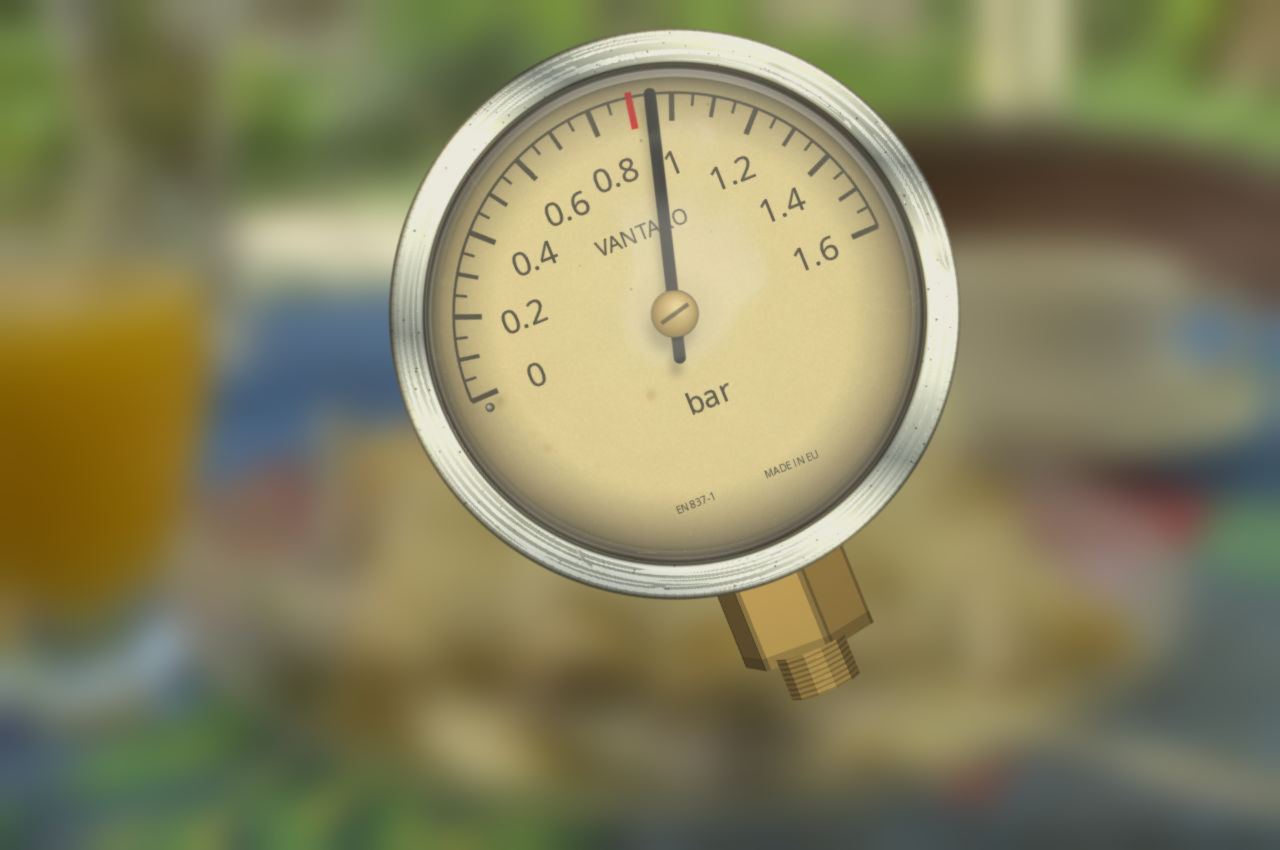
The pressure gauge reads 0.95bar
